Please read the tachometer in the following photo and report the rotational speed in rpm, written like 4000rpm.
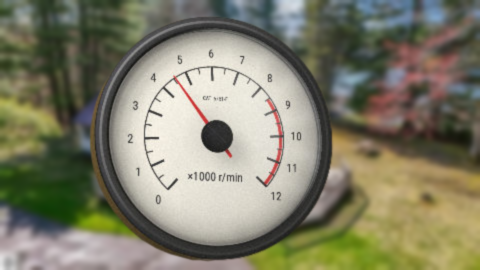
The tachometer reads 4500rpm
